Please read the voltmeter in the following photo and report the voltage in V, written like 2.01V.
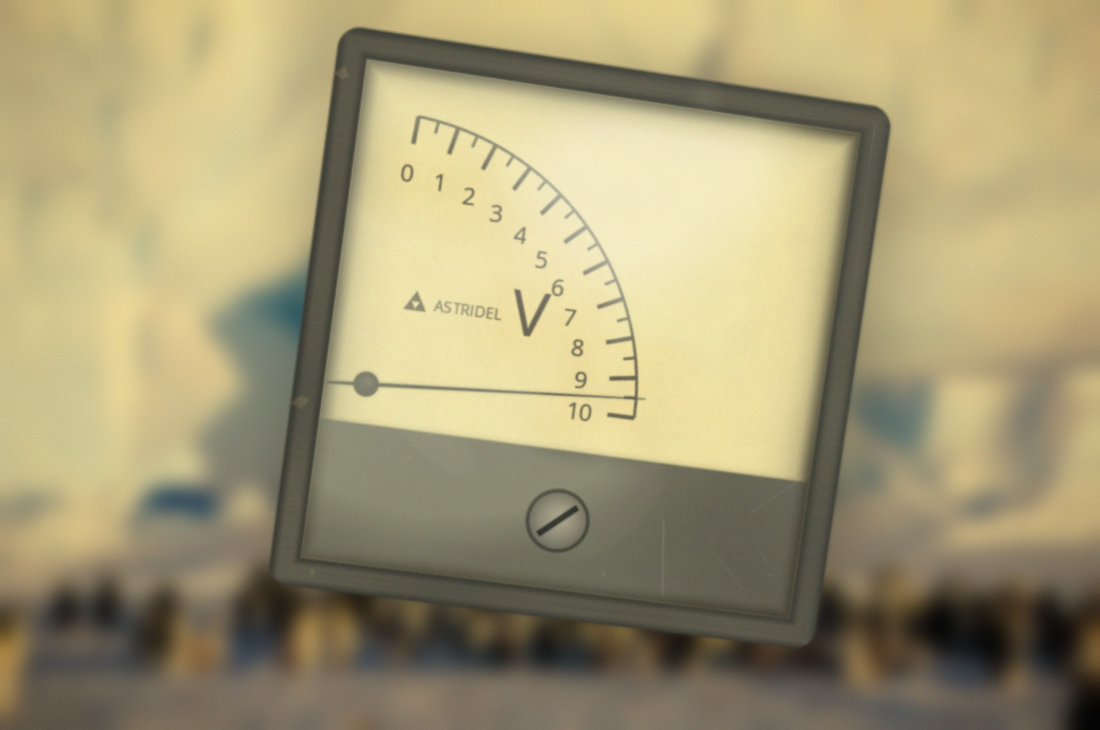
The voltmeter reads 9.5V
